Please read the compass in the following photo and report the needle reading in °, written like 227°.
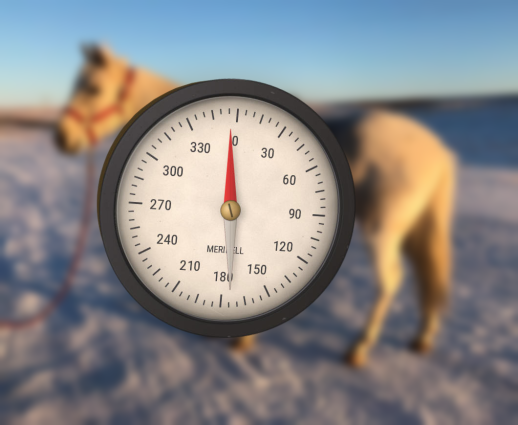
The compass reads 355°
